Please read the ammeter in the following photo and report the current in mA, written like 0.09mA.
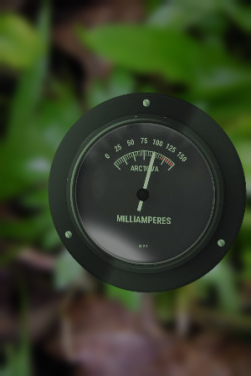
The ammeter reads 100mA
